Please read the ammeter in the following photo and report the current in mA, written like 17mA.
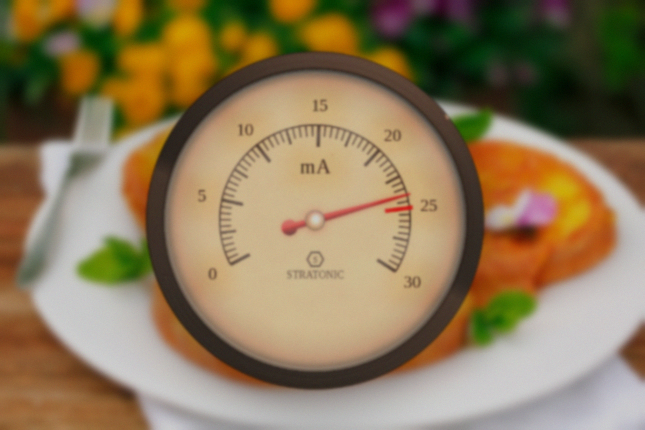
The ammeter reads 24mA
